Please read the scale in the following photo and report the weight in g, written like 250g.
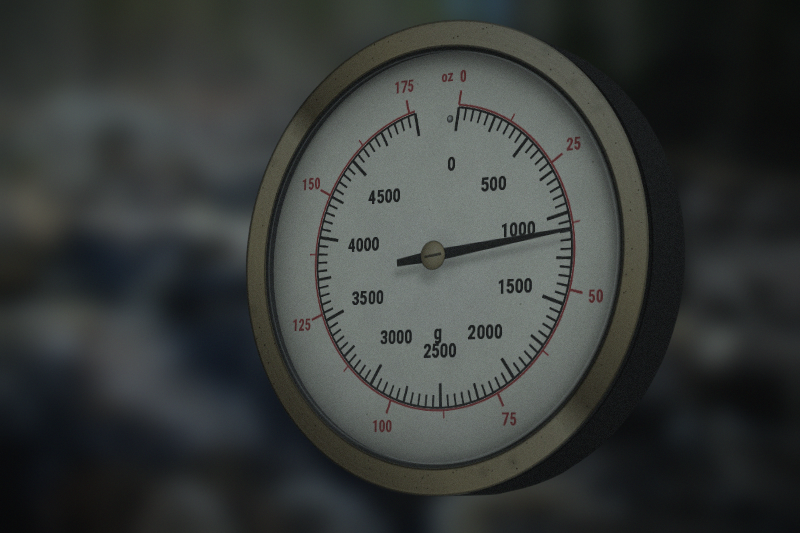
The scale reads 1100g
